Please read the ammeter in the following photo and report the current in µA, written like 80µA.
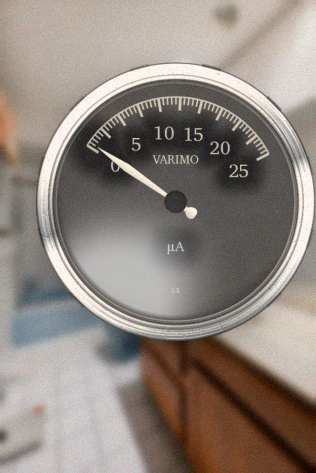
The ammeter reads 0.5µA
